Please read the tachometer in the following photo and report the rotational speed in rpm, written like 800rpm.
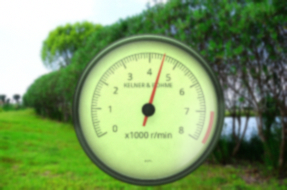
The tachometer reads 4500rpm
